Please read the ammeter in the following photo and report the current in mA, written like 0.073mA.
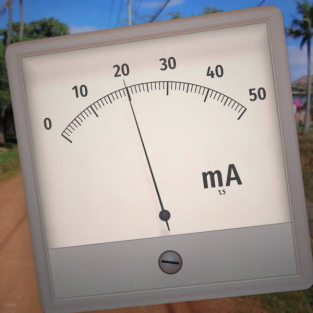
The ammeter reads 20mA
